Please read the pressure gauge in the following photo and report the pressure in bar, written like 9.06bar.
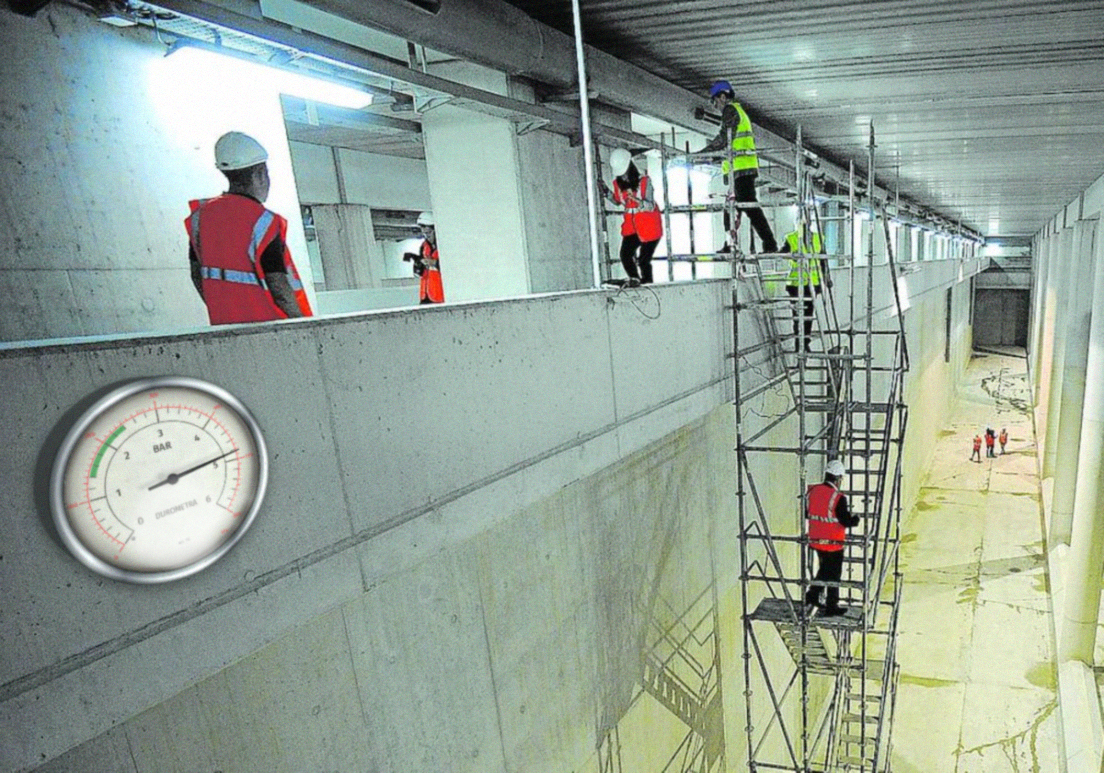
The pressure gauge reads 4.8bar
